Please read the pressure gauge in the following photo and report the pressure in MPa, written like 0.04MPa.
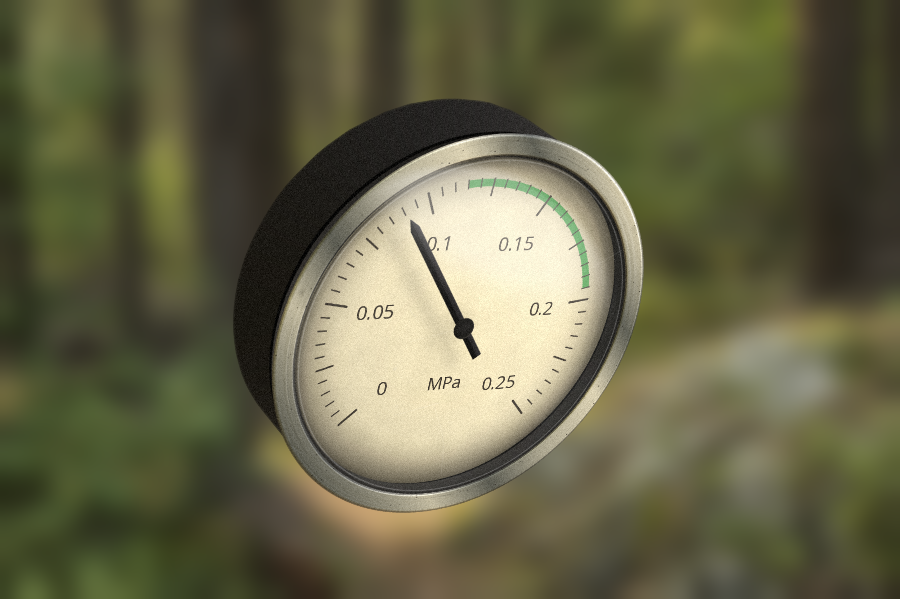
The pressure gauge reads 0.09MPa
